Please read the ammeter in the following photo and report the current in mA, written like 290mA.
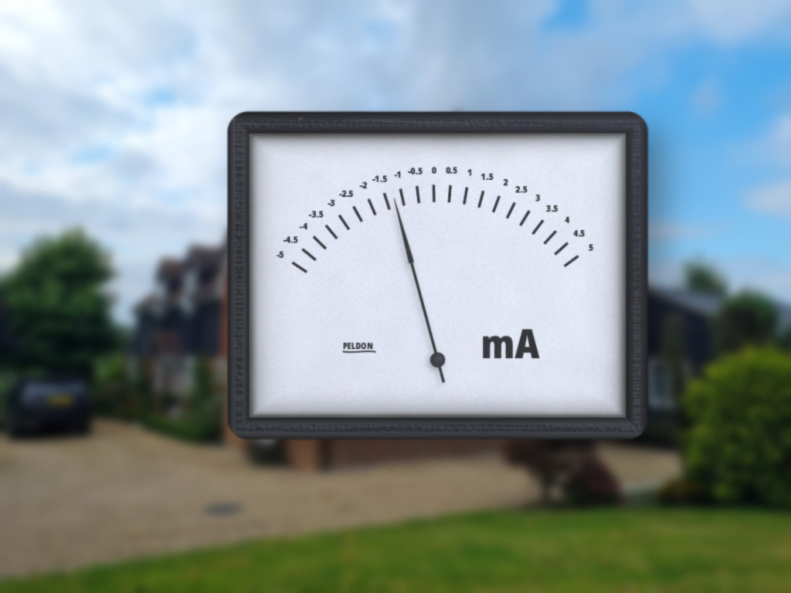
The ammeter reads -1.25mA
